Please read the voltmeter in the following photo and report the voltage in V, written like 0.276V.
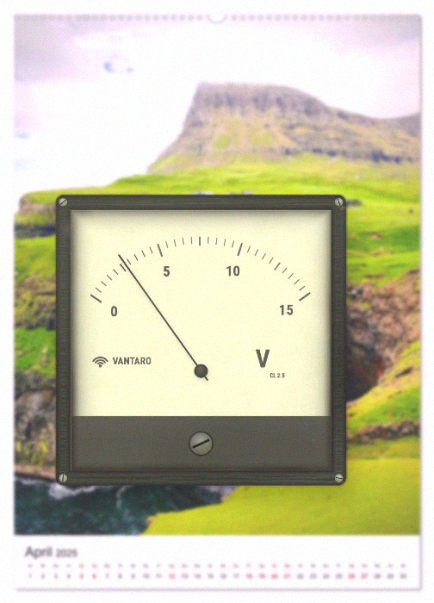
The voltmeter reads 2.75V
